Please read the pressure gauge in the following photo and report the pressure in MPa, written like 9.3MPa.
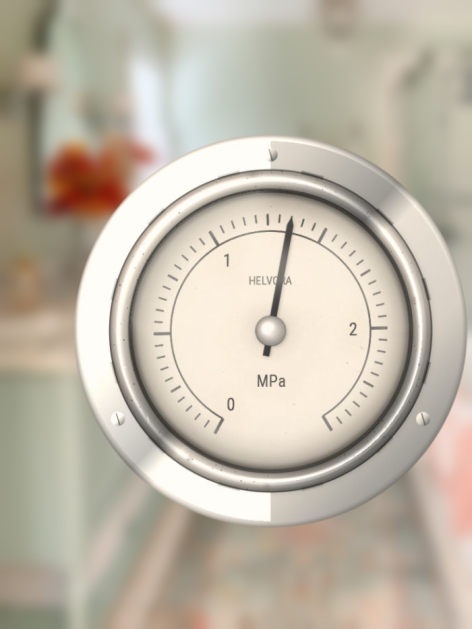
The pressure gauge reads 1.35MPa
